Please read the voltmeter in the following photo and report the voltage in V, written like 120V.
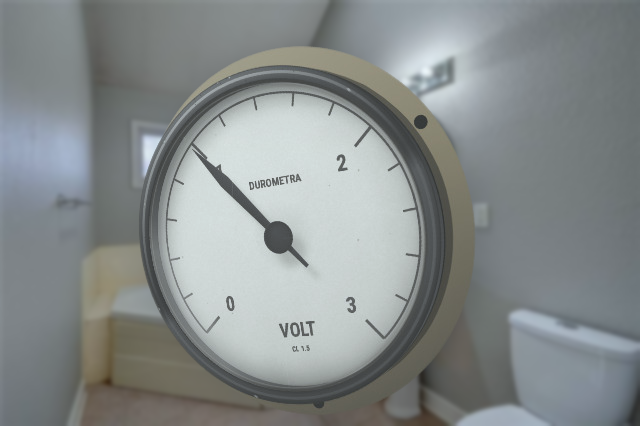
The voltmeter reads 1V
